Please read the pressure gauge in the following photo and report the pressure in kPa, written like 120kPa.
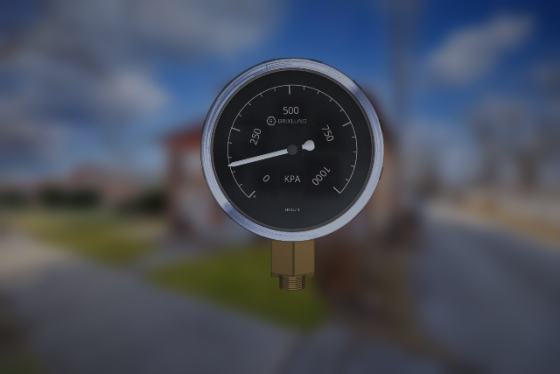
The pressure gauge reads 125kPa
